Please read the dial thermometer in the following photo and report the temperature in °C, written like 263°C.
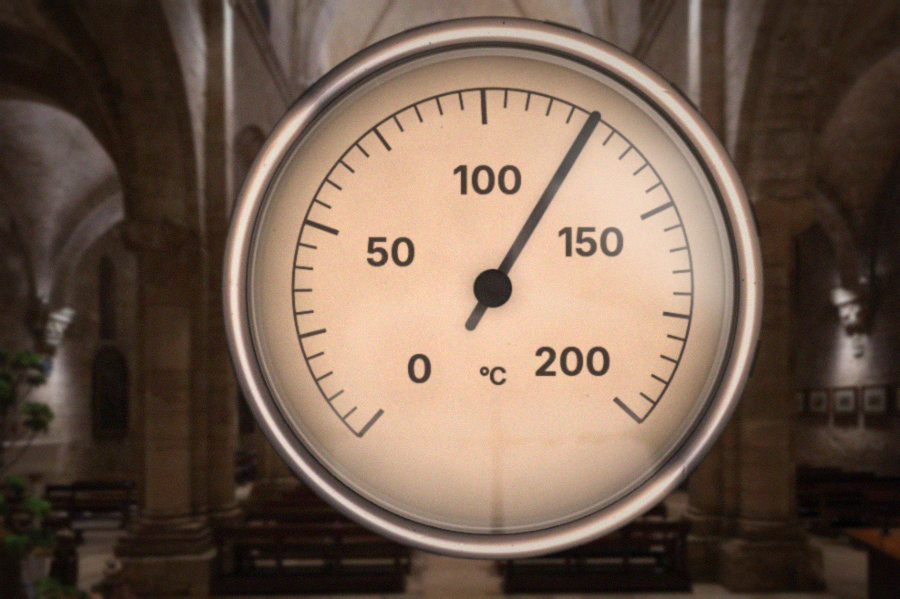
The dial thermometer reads 125°C
